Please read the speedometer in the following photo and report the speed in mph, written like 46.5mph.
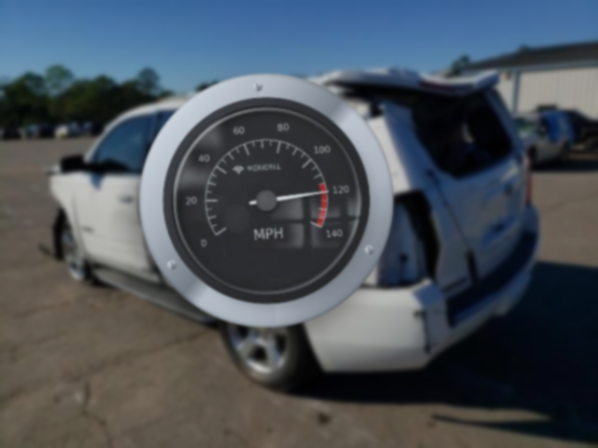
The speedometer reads 120mph
